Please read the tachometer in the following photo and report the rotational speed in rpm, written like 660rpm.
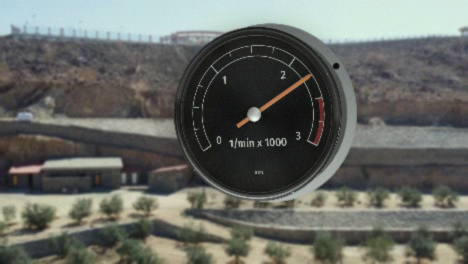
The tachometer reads 2250rpm
